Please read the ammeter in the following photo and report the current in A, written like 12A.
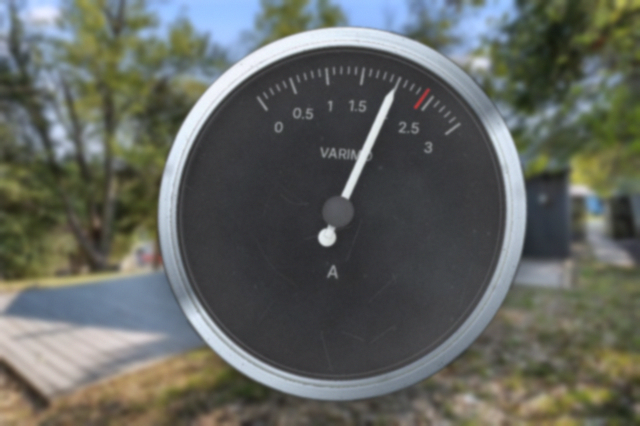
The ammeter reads 2A
